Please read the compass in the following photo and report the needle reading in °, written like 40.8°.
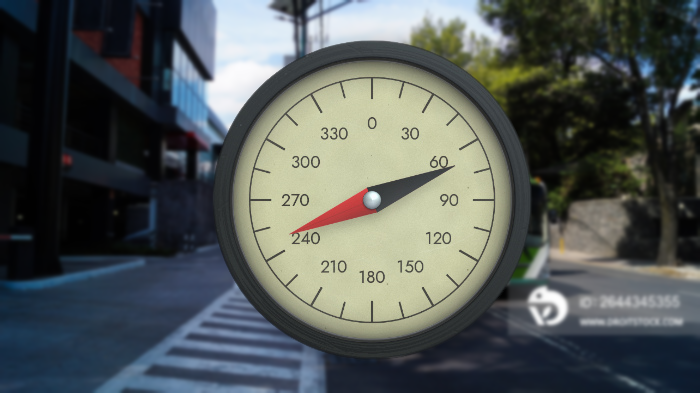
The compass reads 247.5°
